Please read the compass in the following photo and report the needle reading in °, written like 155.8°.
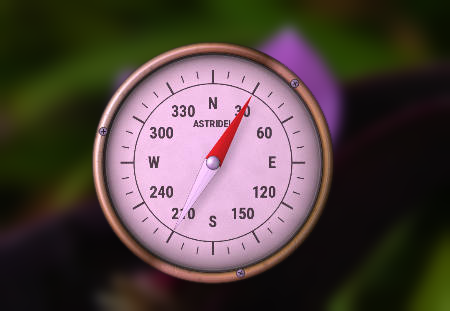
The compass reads 30°
